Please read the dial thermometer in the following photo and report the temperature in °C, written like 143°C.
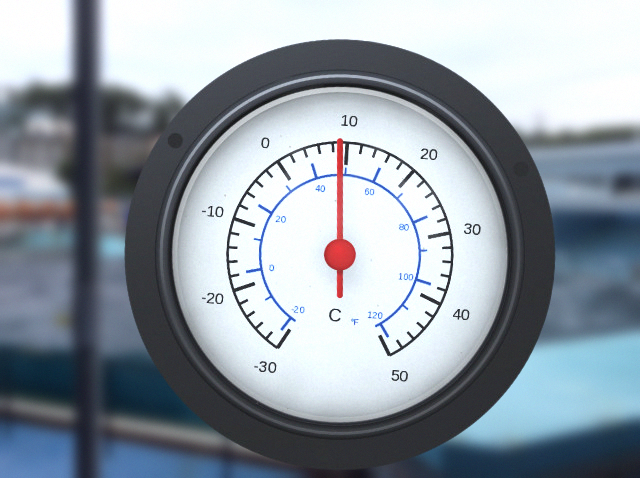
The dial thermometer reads 9°C
